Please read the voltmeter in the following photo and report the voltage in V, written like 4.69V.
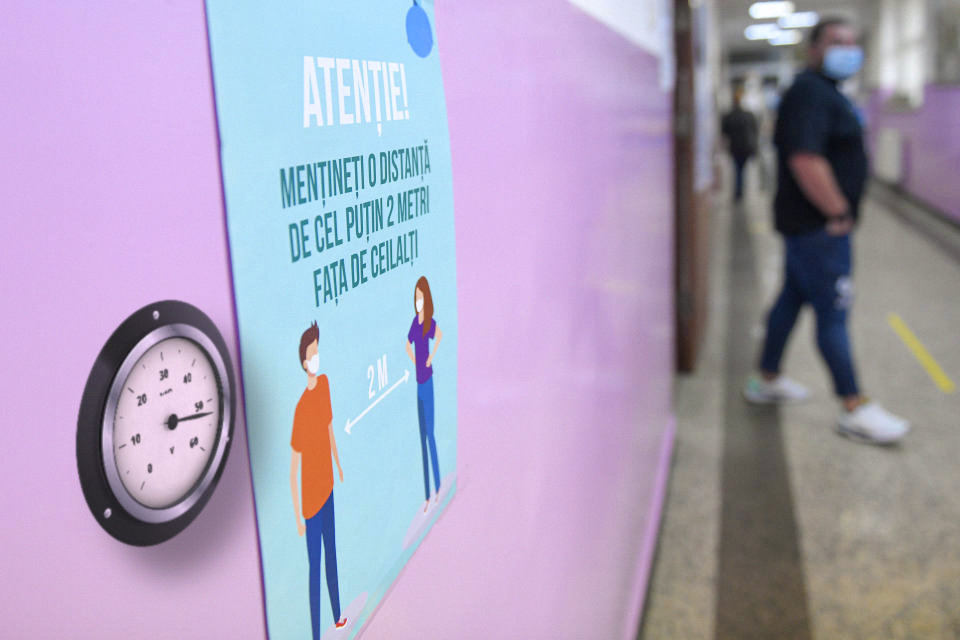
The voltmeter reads 52.5V
